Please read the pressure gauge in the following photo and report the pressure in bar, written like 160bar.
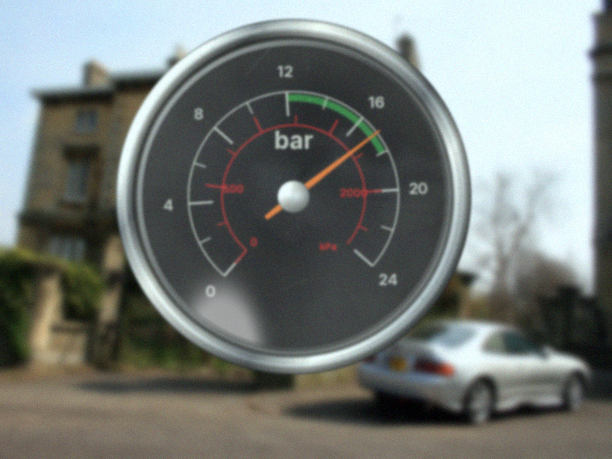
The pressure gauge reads 17bar
